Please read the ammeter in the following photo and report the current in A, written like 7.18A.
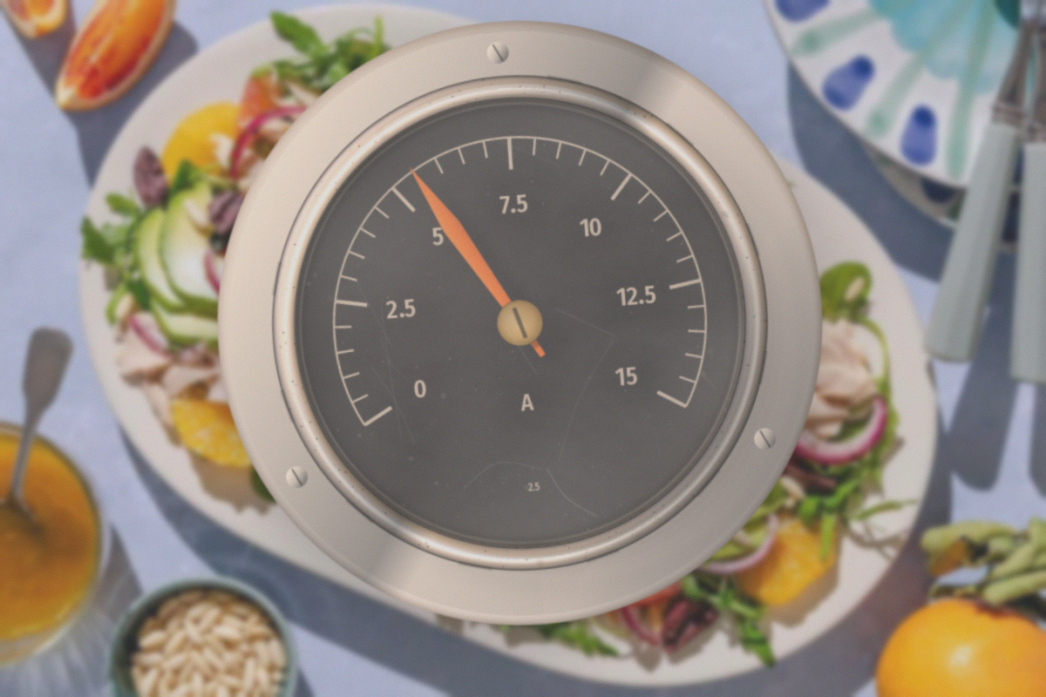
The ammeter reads 5.5A
